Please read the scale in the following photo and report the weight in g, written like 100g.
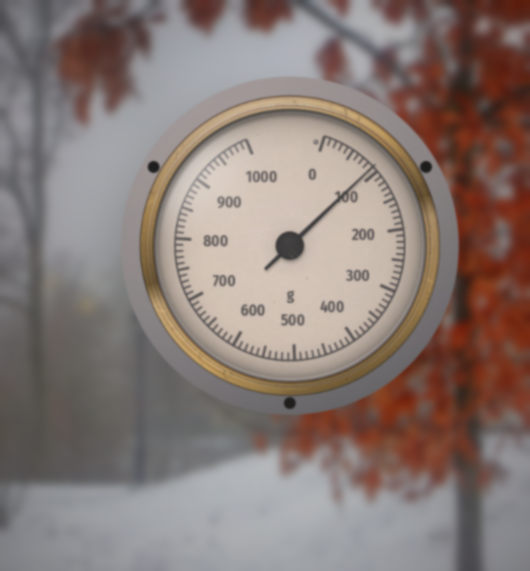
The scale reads 90g
